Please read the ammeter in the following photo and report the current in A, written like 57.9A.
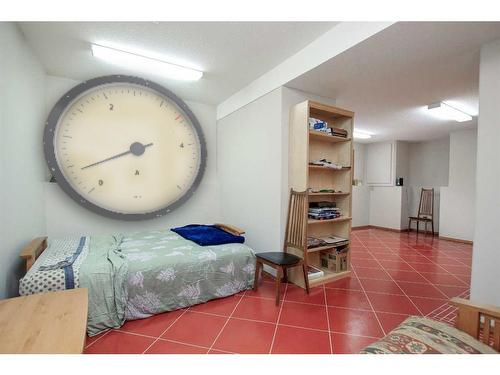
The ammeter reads 0.4A
